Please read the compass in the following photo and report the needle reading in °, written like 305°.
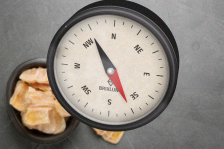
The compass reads 150°
